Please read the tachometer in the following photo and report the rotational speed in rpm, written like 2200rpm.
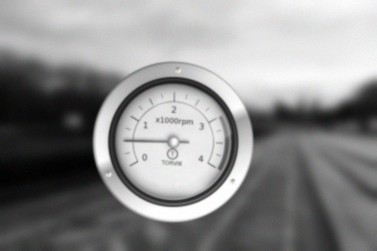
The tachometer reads 500rpm
